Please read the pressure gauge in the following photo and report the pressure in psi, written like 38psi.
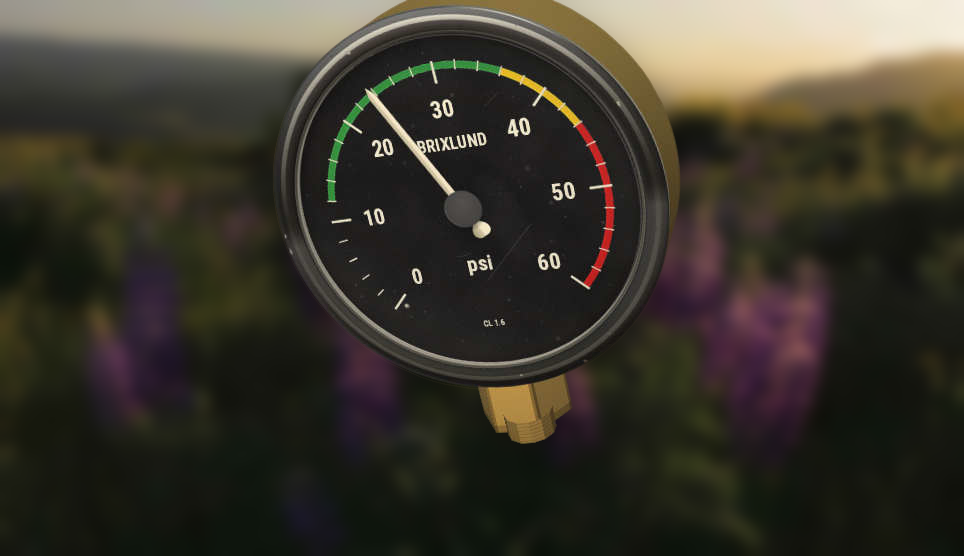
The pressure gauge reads 24psi
